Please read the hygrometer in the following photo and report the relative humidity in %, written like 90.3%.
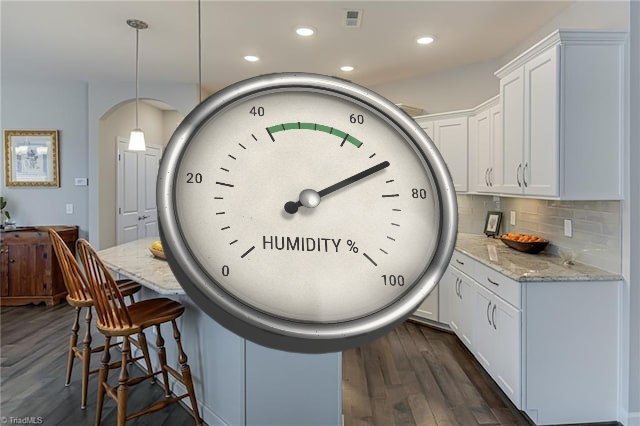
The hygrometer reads 72%
